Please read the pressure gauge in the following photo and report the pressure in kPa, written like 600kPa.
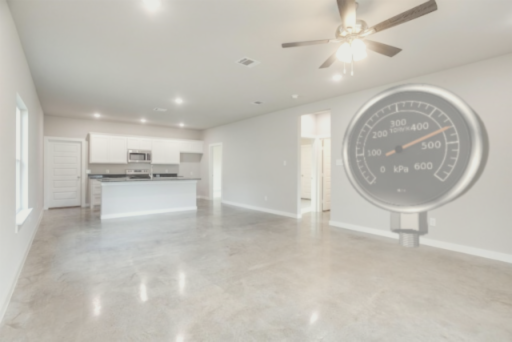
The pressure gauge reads 460kPa
